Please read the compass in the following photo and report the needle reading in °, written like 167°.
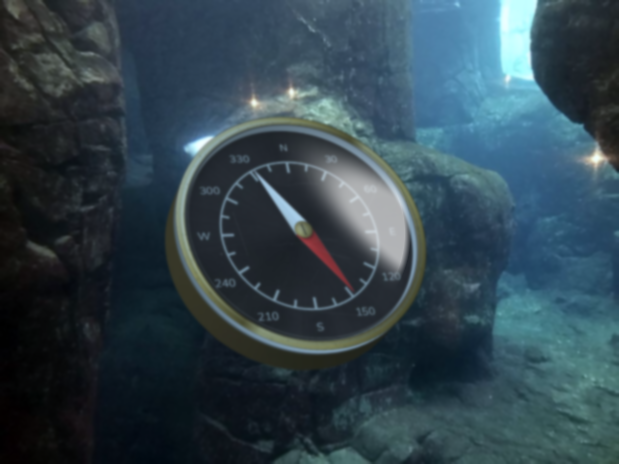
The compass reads 150°
